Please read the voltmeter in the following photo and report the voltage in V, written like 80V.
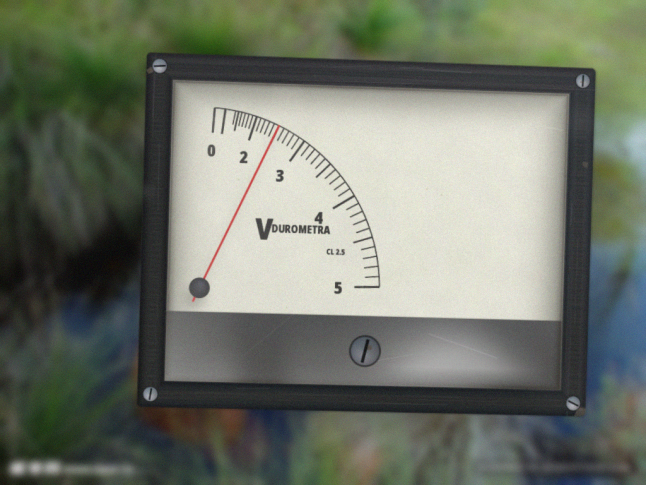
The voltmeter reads 2.5V
